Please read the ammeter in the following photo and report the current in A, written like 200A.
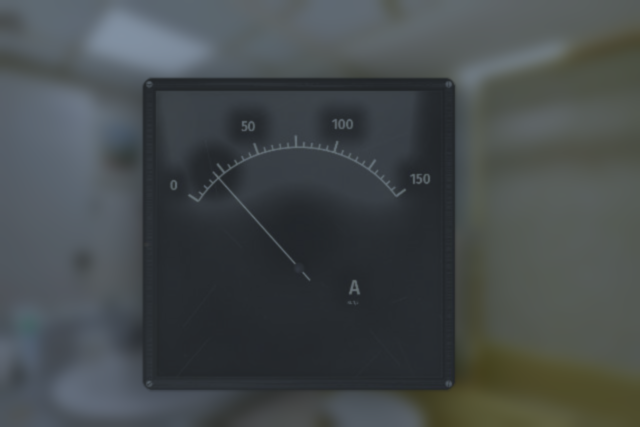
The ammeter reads 20A
